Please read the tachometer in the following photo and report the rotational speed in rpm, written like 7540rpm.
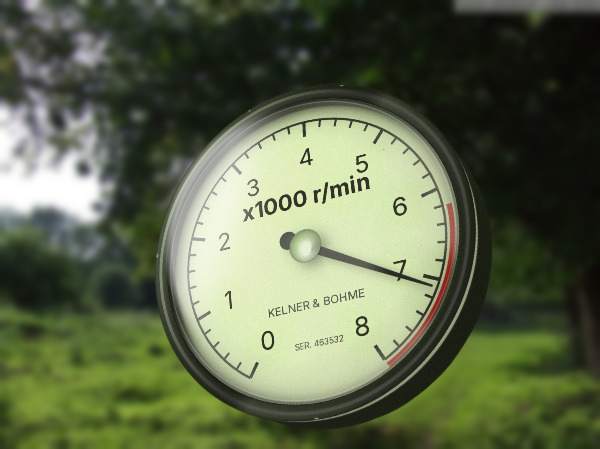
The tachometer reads 7100rpm
